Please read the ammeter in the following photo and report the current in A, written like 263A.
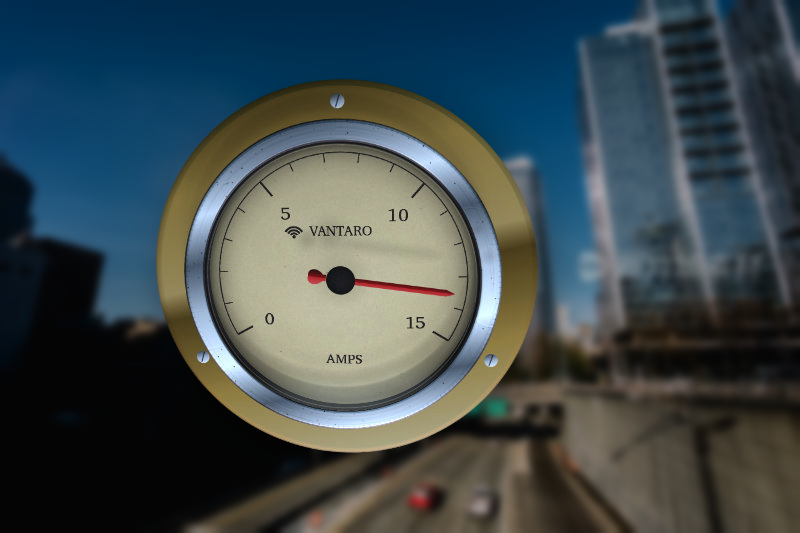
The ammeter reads 13.5A
